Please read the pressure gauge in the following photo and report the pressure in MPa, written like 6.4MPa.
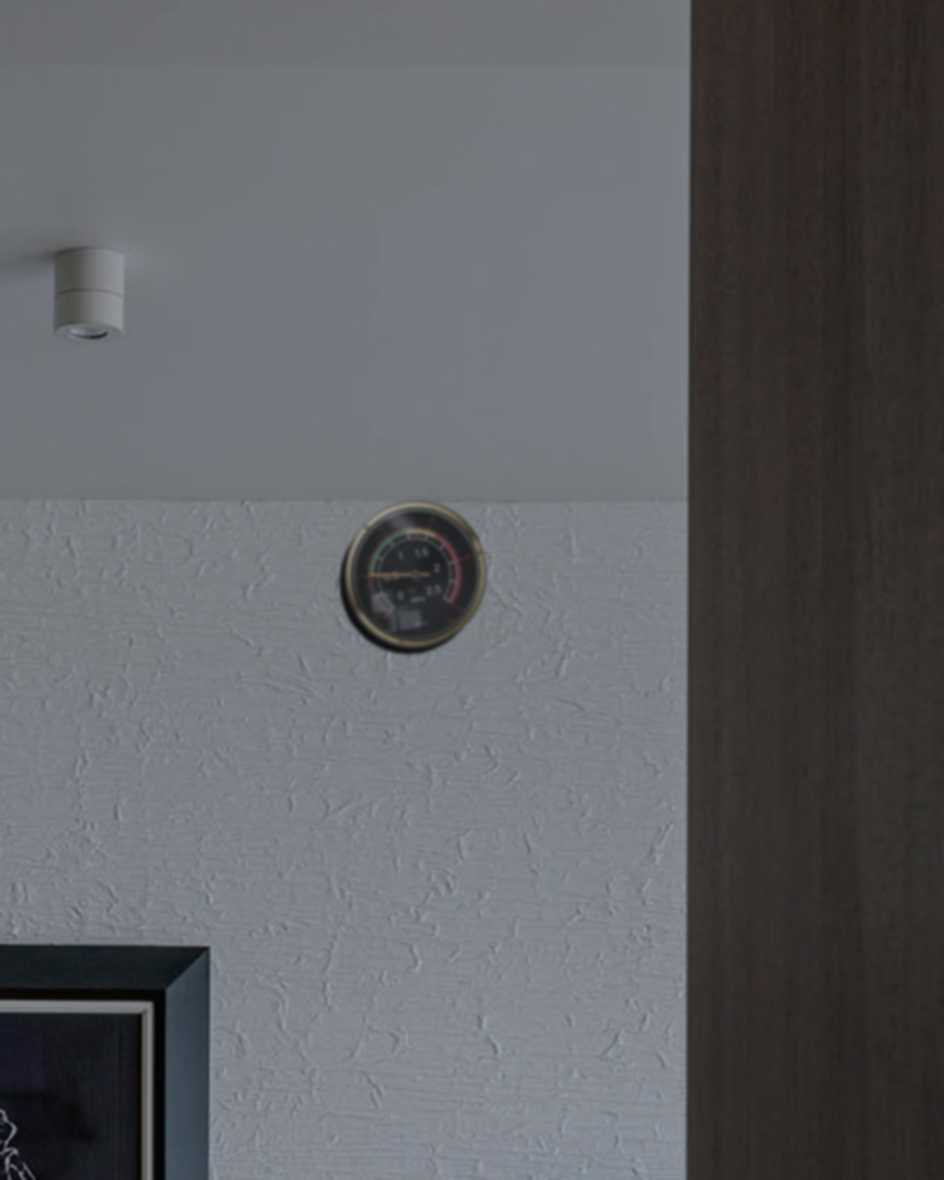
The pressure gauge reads 0.5MPa
